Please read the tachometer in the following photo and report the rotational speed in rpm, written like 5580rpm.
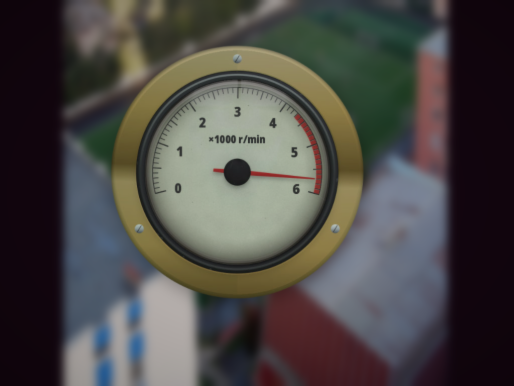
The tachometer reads 5700rpm
